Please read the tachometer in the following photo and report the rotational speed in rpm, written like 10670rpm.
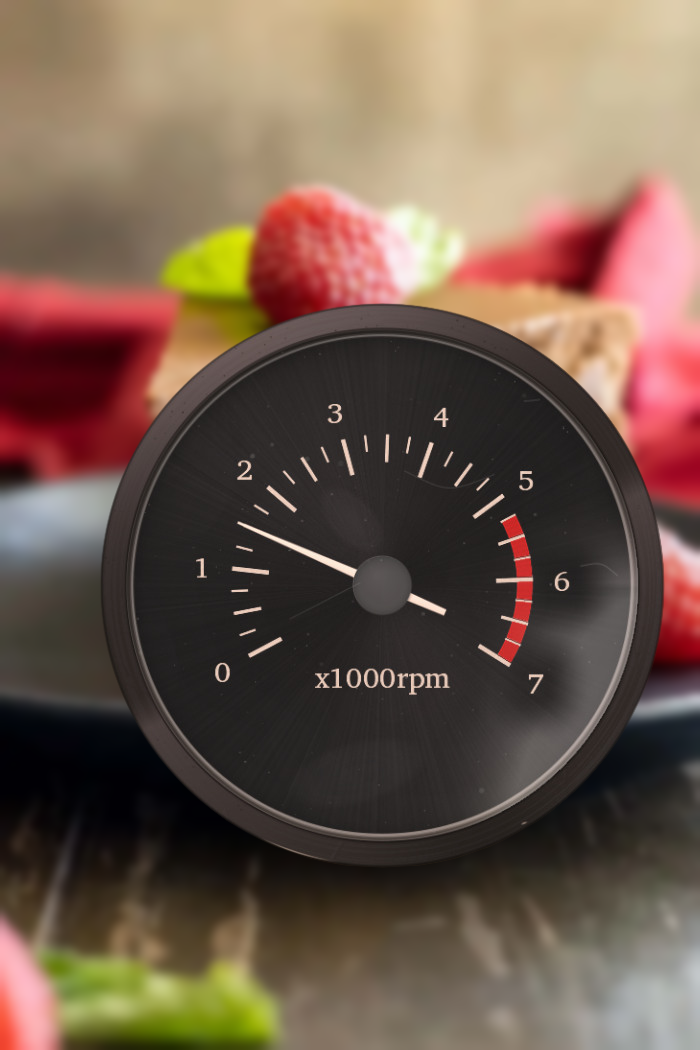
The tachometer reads 1500rpm
